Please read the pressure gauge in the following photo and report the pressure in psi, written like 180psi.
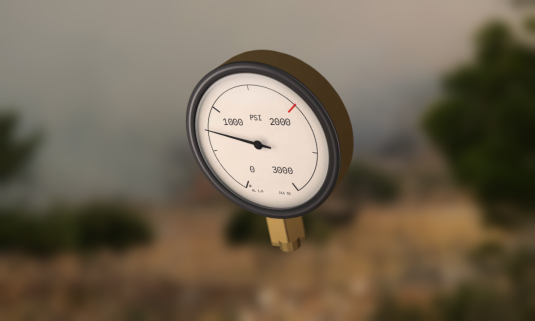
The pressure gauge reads 750psi
